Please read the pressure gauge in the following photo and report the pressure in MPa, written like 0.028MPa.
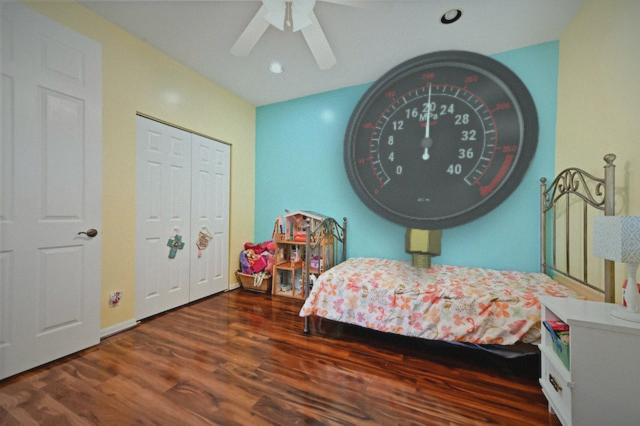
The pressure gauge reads 20MPa
